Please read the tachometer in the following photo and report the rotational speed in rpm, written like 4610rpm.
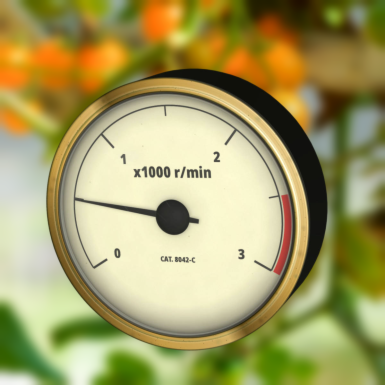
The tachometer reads 500rpm
